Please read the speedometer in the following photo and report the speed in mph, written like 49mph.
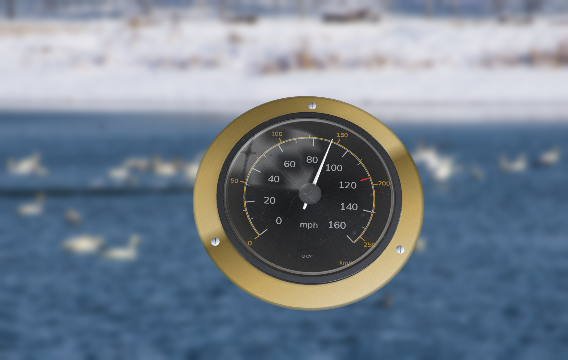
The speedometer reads 90mph
